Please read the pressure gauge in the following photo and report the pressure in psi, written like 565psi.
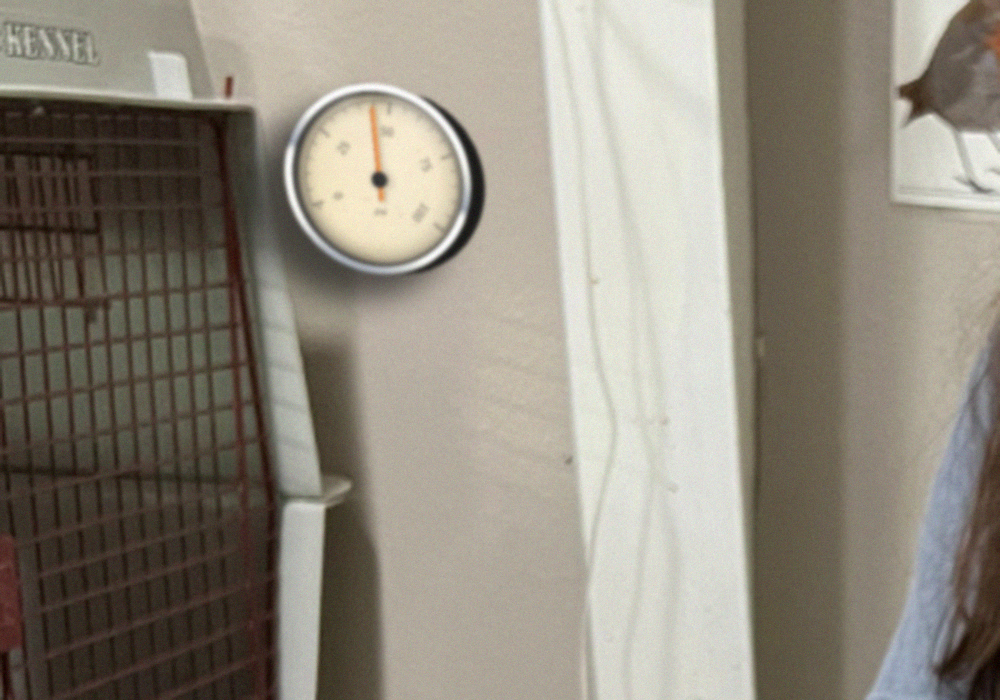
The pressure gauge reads 45psi
